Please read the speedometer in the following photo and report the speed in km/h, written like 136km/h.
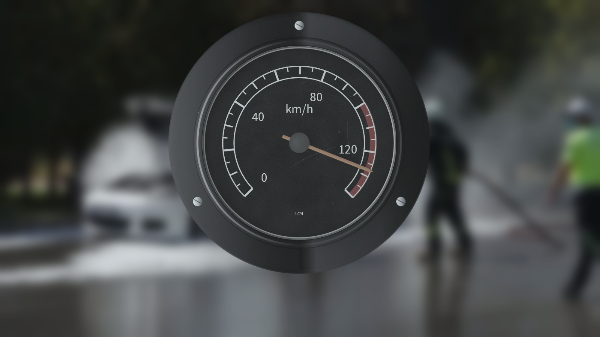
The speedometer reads 127.5km/h
